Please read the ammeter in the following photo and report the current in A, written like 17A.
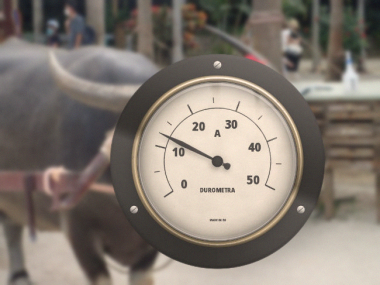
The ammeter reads 12.5A
